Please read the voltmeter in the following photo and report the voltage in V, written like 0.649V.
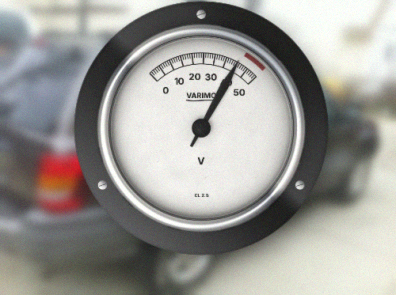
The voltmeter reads 40V
